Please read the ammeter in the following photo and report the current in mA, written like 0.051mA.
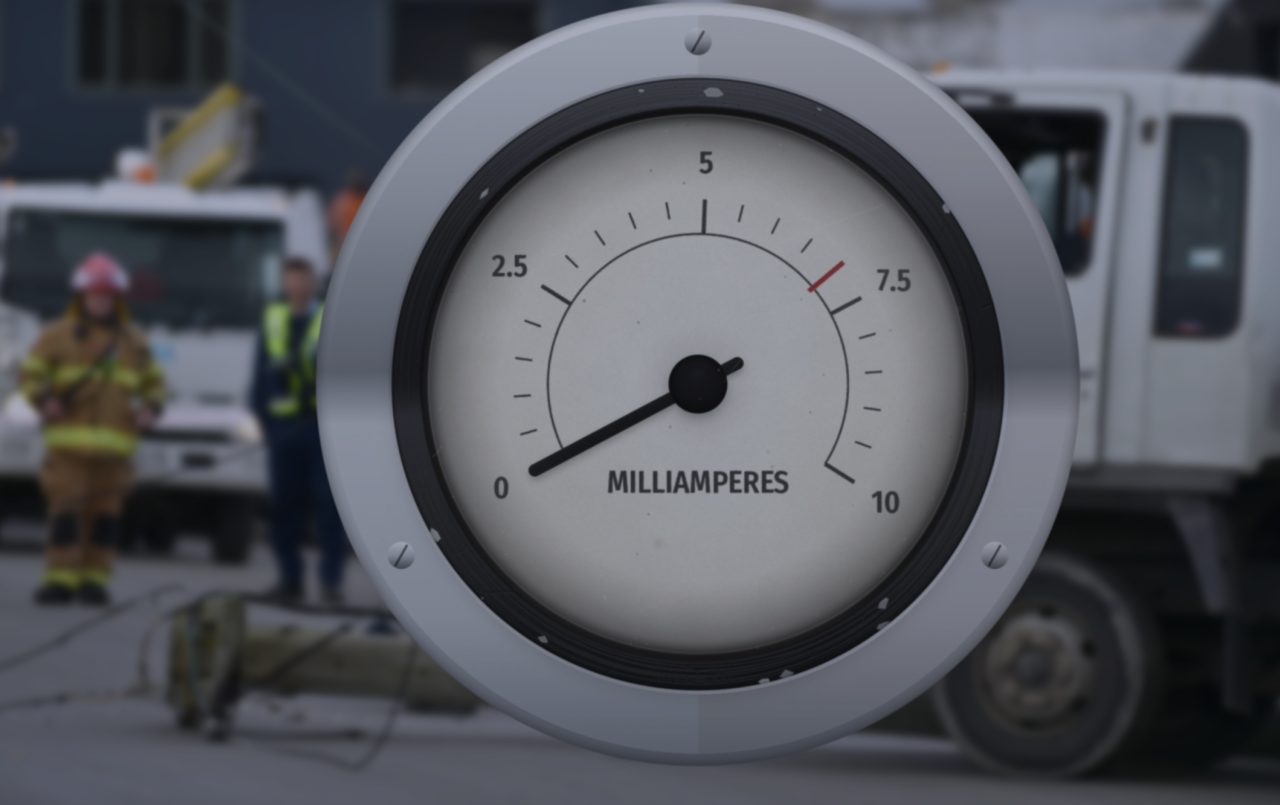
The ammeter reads 0mA
